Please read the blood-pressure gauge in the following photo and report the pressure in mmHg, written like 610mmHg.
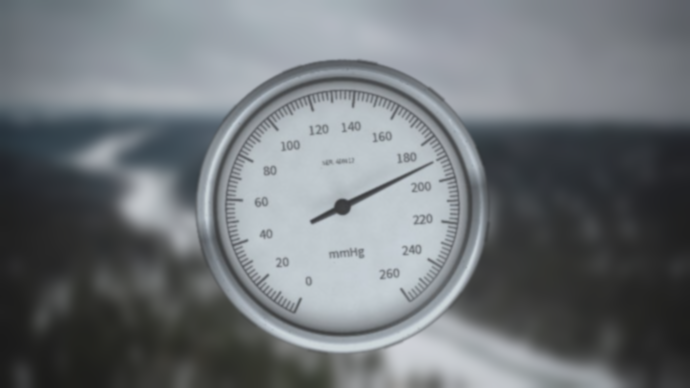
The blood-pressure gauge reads 190mmHg
